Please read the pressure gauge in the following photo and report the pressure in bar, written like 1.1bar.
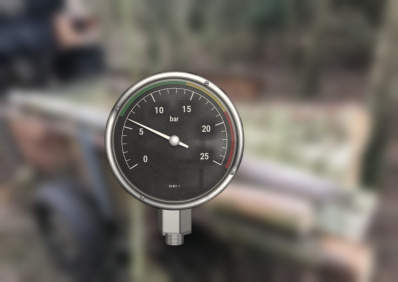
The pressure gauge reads 6bar
